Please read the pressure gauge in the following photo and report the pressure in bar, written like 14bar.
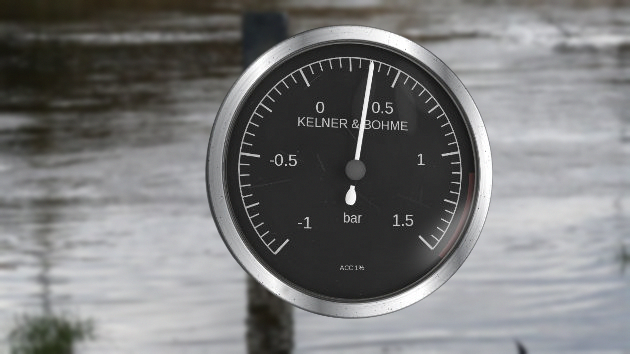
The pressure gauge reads 0.35bar
